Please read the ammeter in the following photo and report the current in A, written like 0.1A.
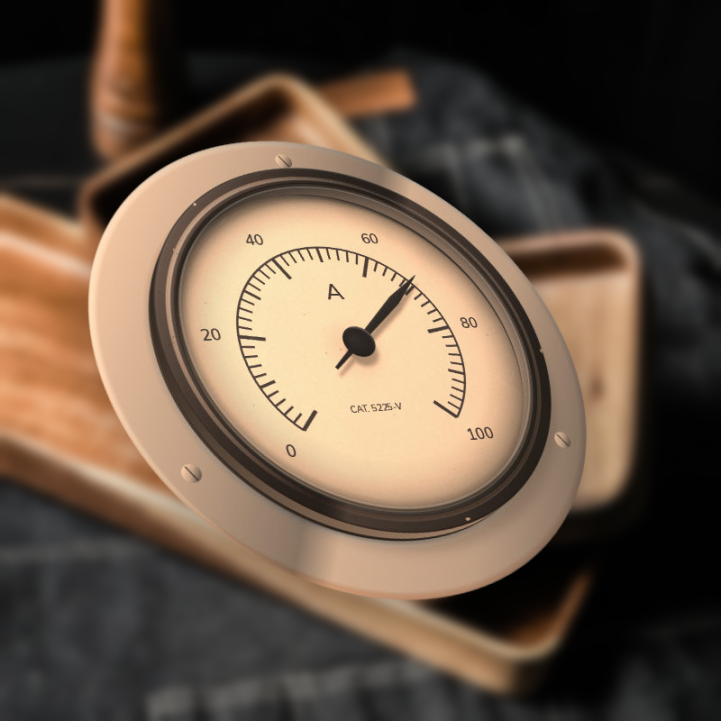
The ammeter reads 69A
